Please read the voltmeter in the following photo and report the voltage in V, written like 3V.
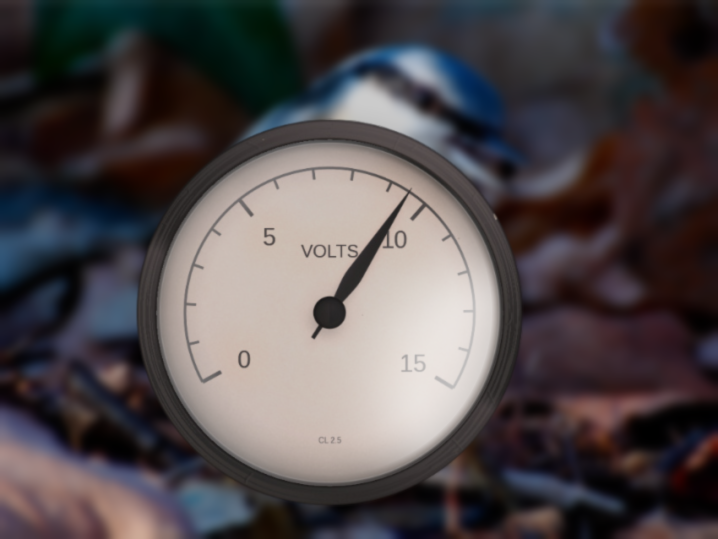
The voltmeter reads 9.5V
